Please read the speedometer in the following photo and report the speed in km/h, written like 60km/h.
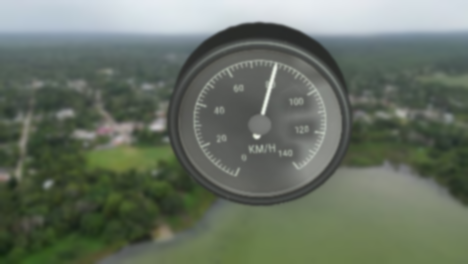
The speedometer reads 80km/h
